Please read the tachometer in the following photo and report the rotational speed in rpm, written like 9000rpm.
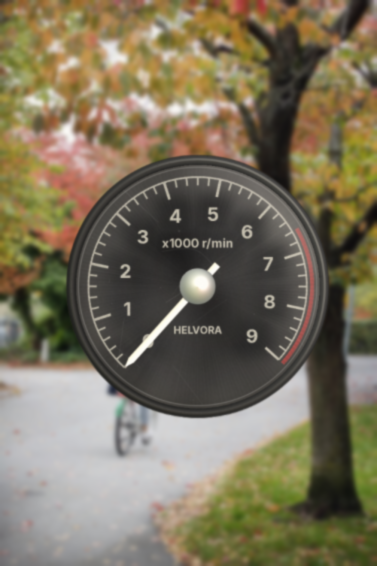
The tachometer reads 0rpm
